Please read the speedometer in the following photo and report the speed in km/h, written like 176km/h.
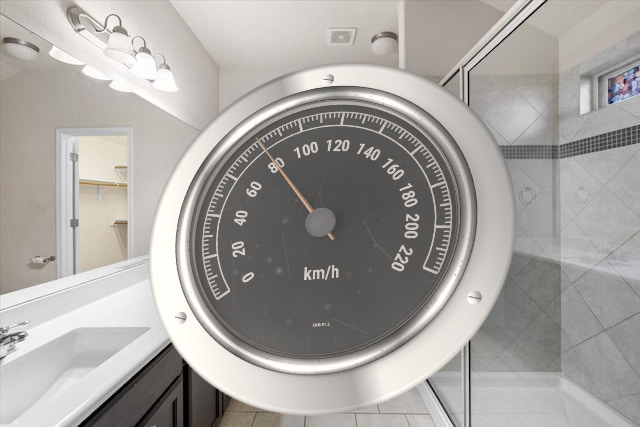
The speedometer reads 80km/h
